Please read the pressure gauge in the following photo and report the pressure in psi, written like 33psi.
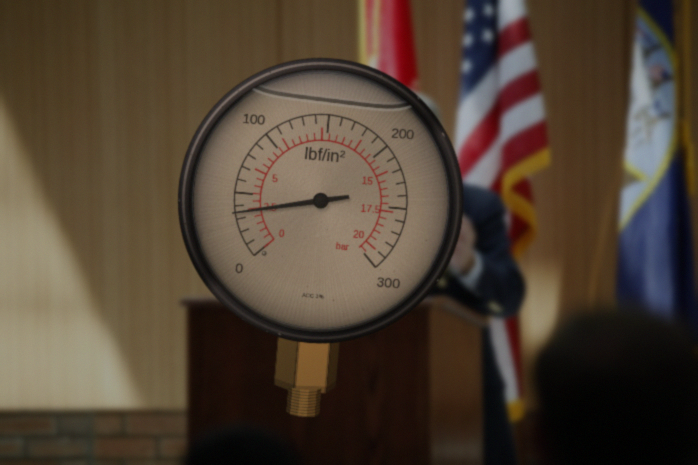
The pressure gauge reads 35psi
